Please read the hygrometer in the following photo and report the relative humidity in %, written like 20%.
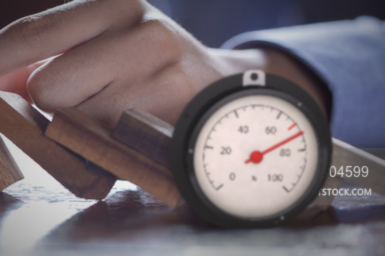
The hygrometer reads 72%
